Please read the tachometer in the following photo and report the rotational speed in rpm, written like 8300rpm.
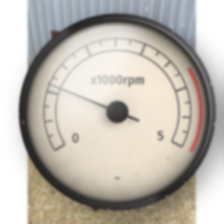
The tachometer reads 1125rpm
